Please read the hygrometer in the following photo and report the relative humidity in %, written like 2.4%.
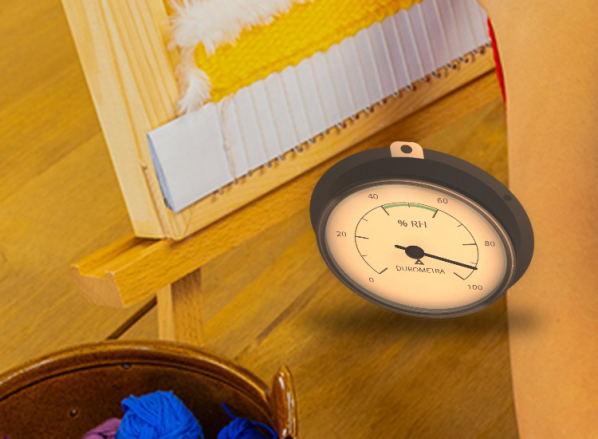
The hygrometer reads 90%
